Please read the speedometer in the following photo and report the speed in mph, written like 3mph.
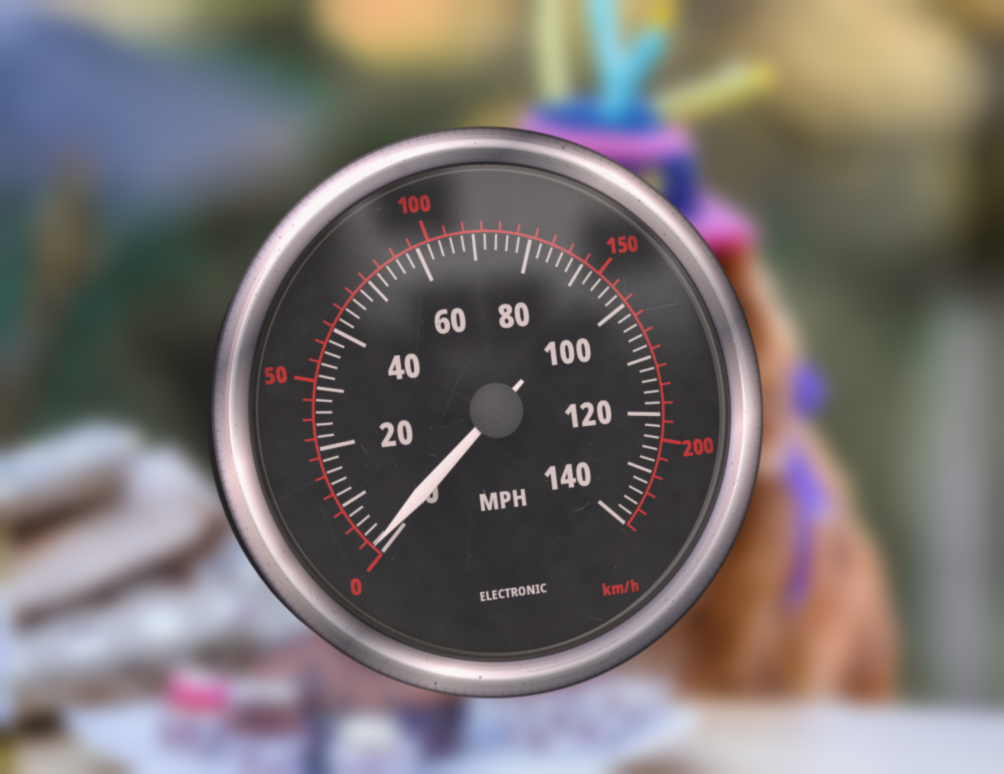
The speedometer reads 2mph
